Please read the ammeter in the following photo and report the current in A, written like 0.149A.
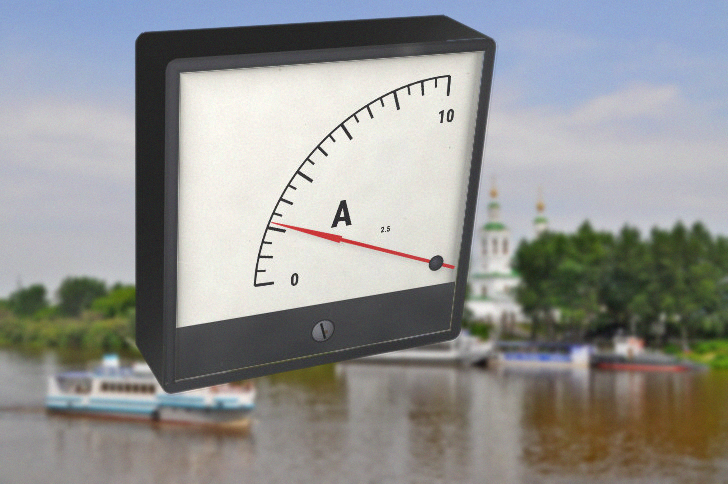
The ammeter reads 2.25A
